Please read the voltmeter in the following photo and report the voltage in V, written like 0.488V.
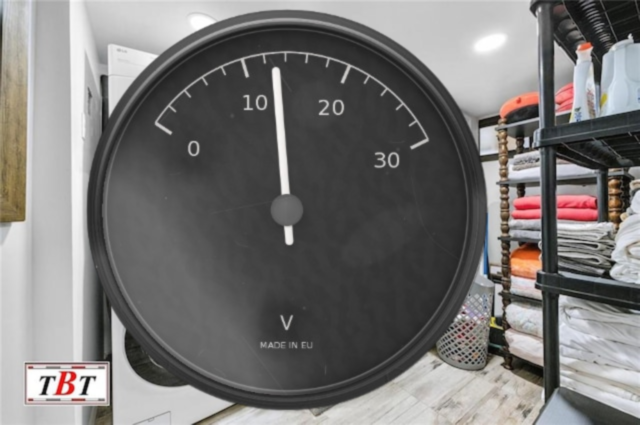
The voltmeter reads 13V
